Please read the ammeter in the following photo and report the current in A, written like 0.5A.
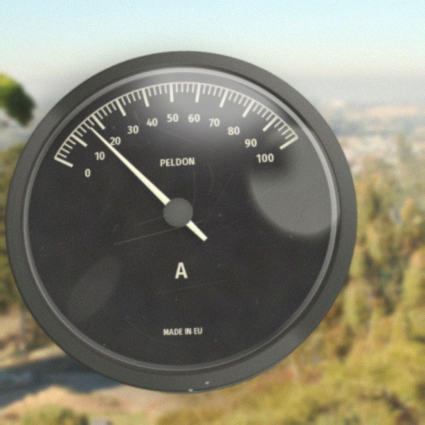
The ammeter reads 16A
